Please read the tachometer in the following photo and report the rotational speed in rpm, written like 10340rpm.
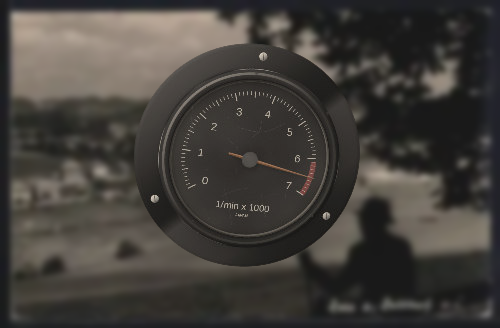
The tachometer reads 6500rpm
